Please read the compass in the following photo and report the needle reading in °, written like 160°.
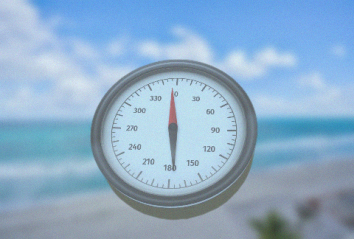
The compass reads 355°
